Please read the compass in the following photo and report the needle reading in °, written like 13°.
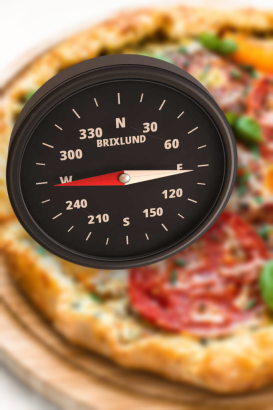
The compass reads 270°
